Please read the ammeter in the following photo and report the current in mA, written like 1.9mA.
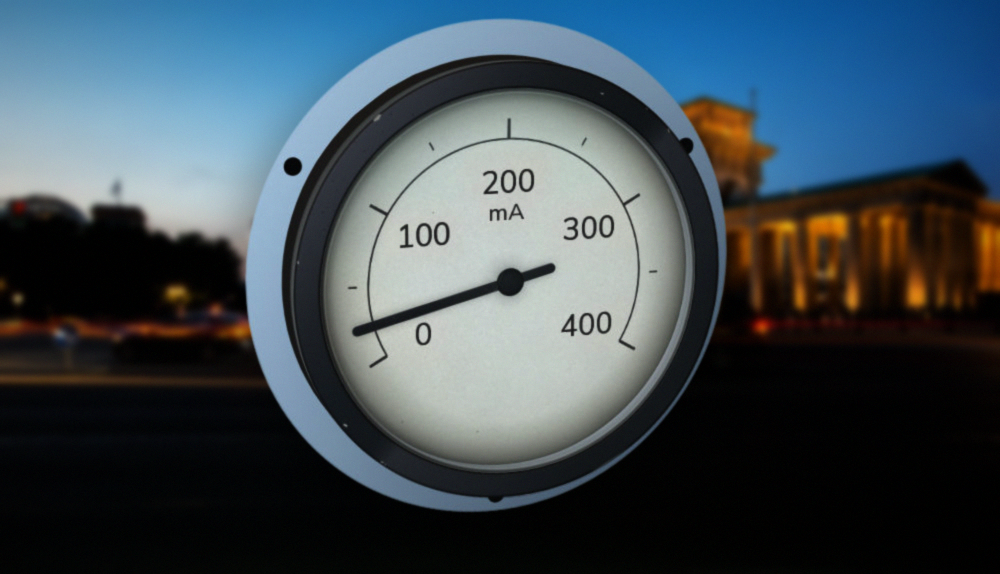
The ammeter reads 25mA
